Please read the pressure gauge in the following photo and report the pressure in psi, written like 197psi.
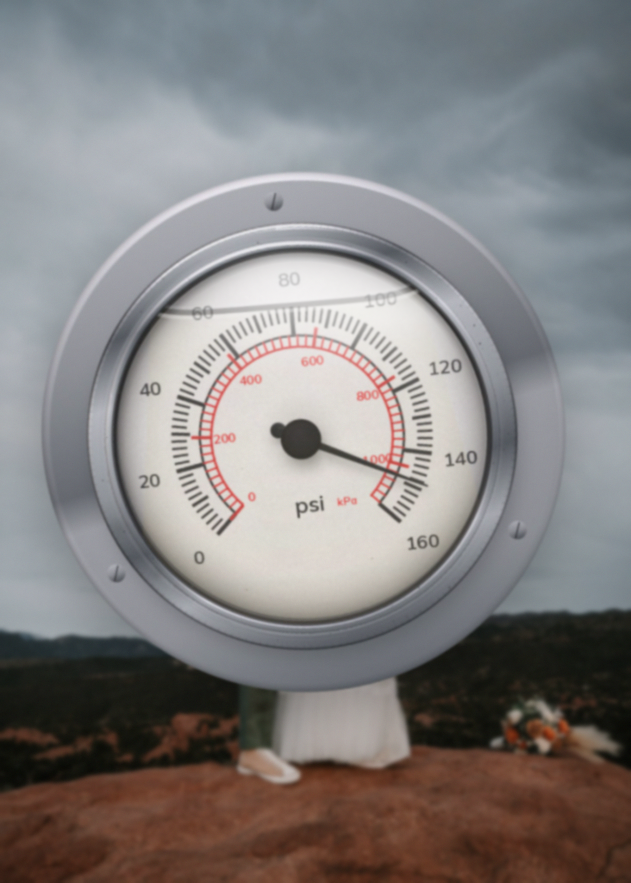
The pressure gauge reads 148psi
